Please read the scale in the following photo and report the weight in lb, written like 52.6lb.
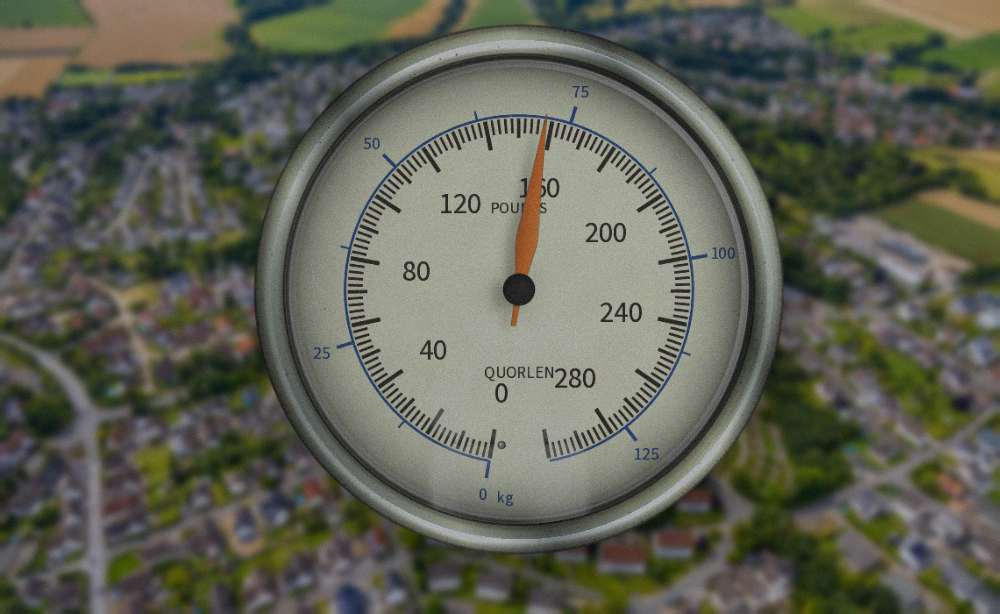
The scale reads 158lb
